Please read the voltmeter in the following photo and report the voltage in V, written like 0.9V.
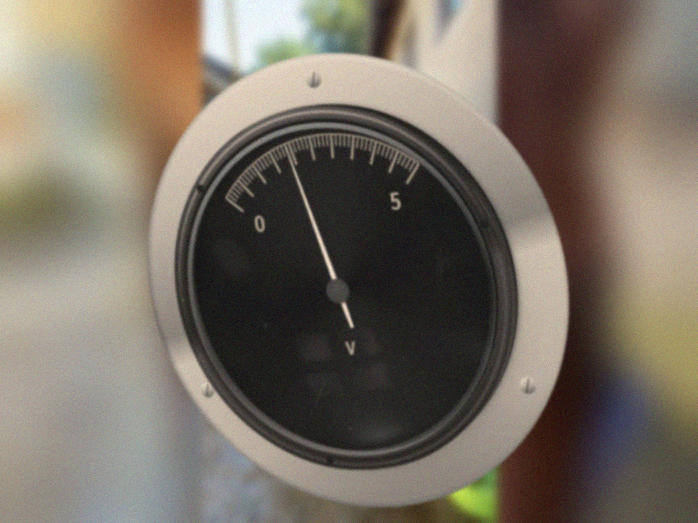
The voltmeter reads 2V
